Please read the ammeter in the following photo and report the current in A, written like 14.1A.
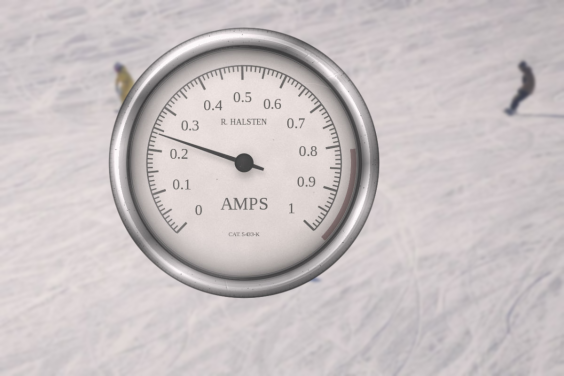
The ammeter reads 0.24A
